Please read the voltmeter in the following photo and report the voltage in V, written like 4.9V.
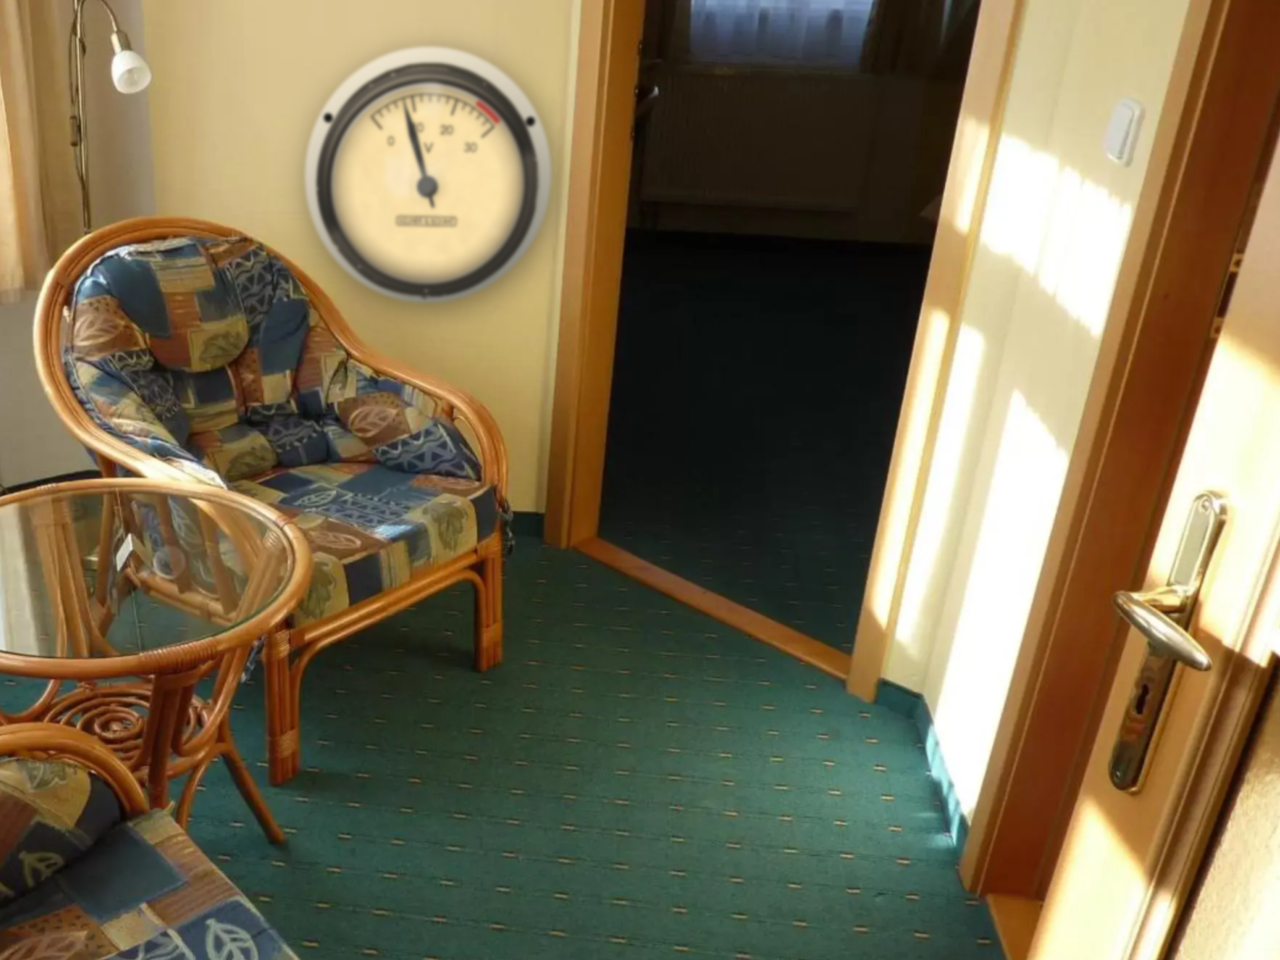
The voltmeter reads 8V
